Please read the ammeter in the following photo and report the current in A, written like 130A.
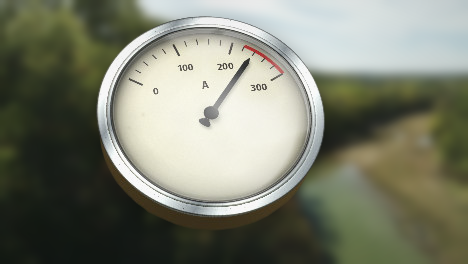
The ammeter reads 240A
